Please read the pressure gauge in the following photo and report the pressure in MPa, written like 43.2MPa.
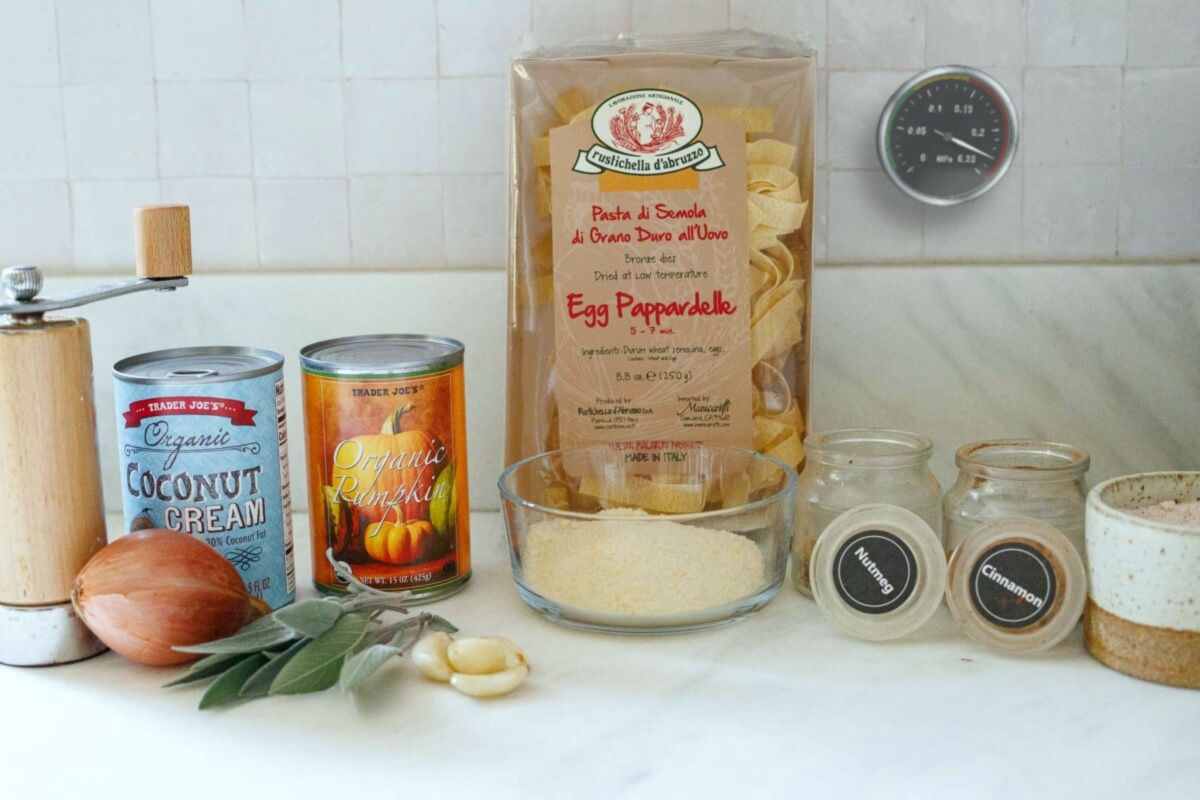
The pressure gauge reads 0.23MPa
